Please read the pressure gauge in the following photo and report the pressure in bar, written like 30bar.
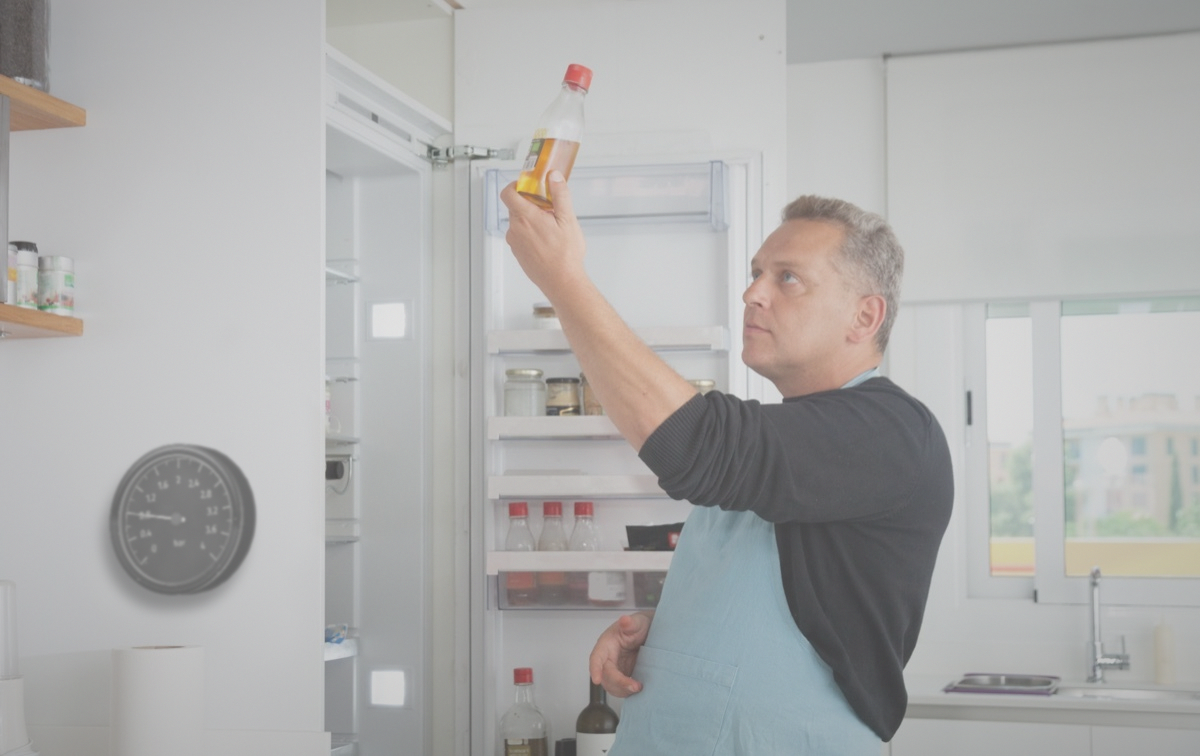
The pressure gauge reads 0.8bar
